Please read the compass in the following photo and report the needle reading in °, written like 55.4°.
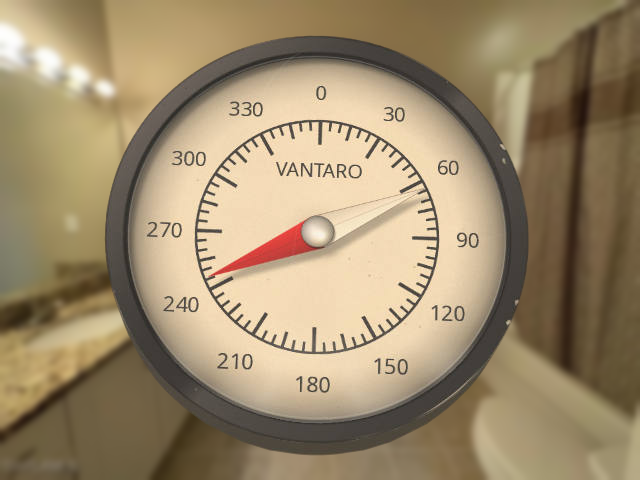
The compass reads 245°
